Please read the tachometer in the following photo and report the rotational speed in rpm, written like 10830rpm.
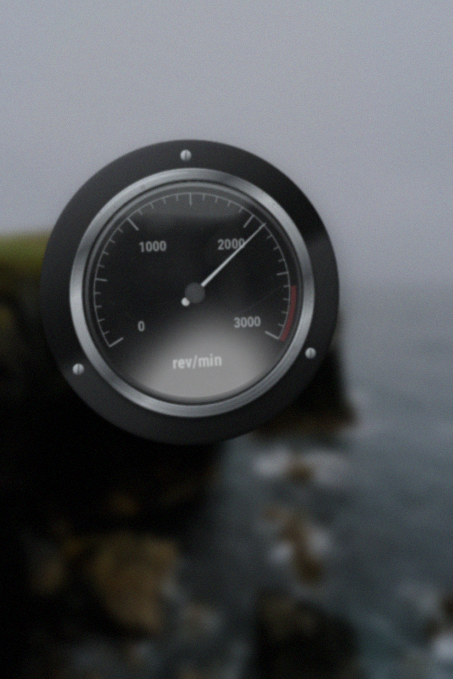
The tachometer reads 2100rpm
